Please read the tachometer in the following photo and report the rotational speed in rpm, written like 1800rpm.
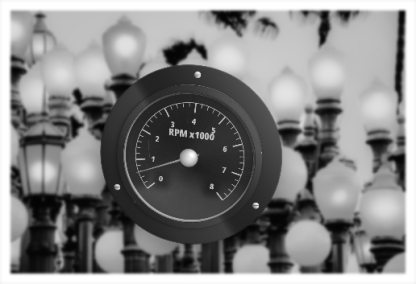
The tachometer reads 600rpm
